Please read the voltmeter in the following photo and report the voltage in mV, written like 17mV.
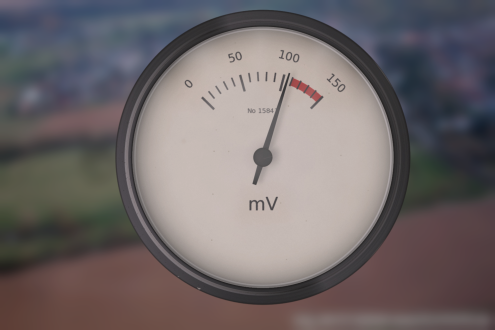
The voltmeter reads 105mV
